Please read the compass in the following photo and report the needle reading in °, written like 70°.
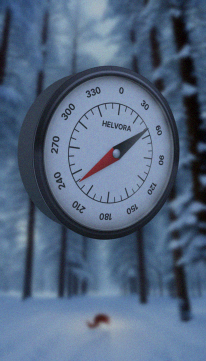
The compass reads 230°
